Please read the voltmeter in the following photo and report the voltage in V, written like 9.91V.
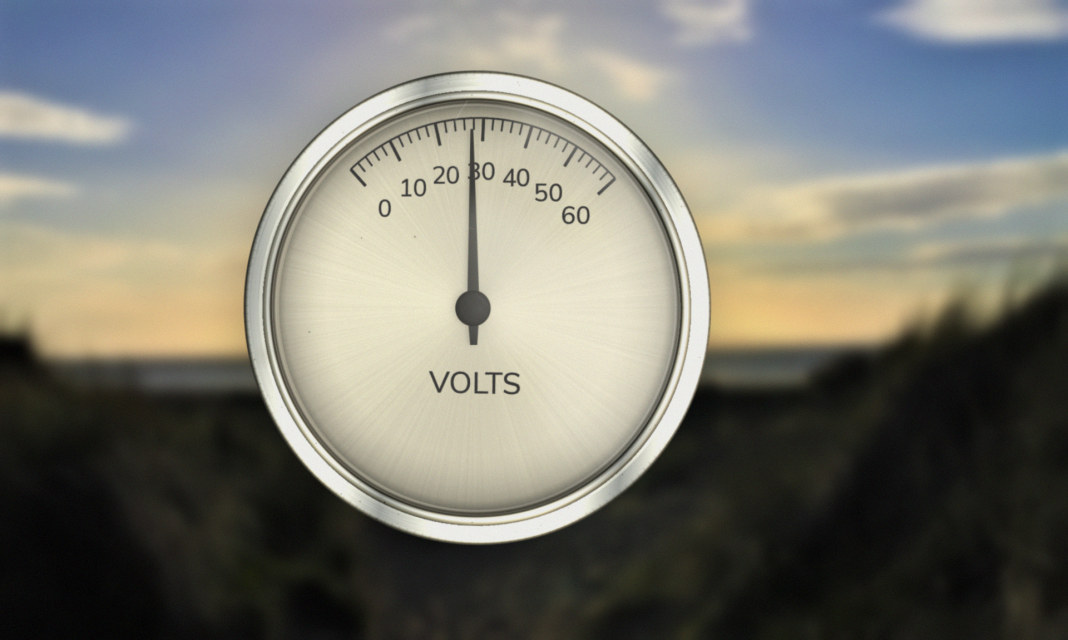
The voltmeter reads 28V
